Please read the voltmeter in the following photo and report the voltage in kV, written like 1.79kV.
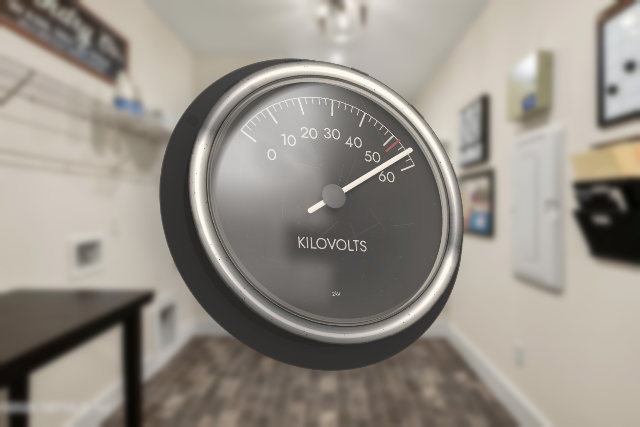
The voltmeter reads 56kV
